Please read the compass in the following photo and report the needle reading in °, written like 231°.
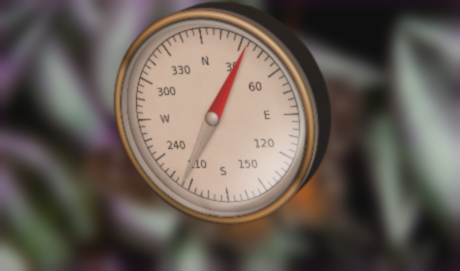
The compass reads 35°
